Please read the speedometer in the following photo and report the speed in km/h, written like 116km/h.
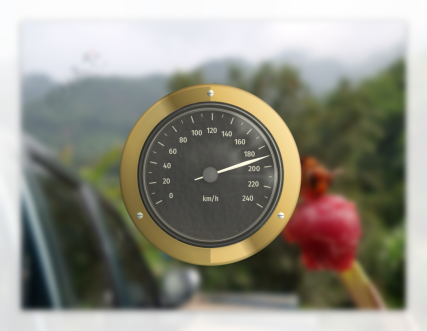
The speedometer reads 190km/h
